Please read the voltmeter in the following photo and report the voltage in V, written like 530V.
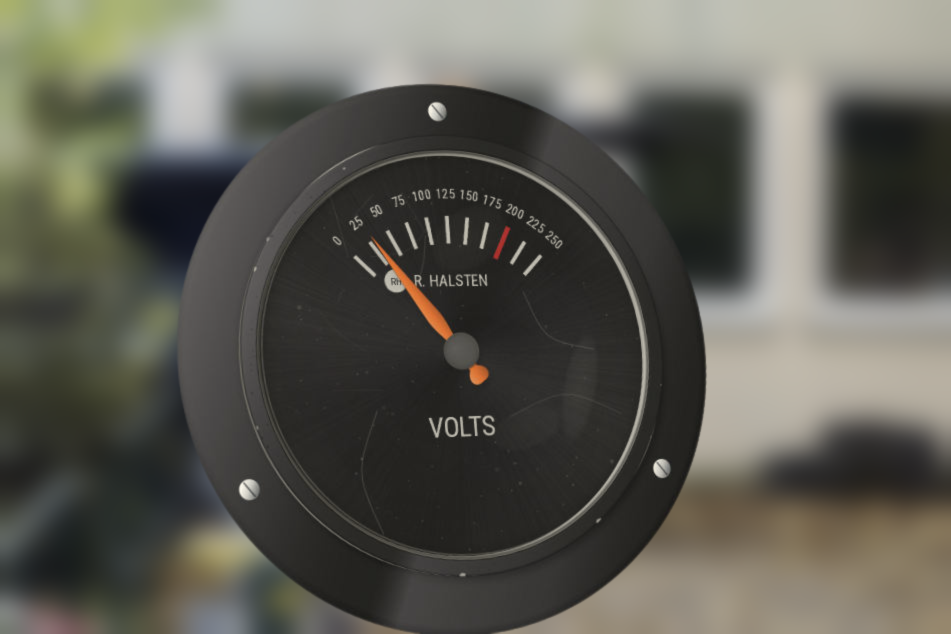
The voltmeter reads 25V
